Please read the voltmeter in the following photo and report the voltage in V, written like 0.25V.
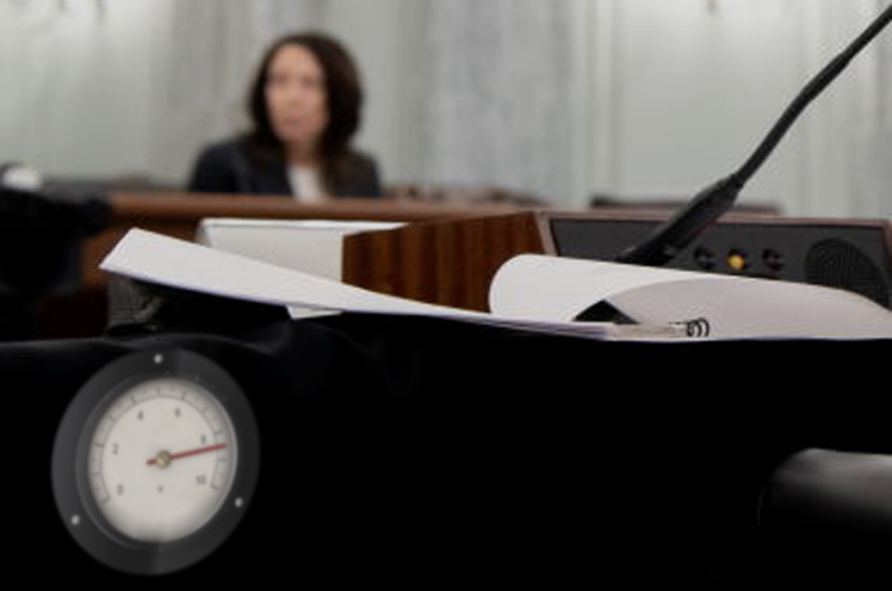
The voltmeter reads 8.5V
